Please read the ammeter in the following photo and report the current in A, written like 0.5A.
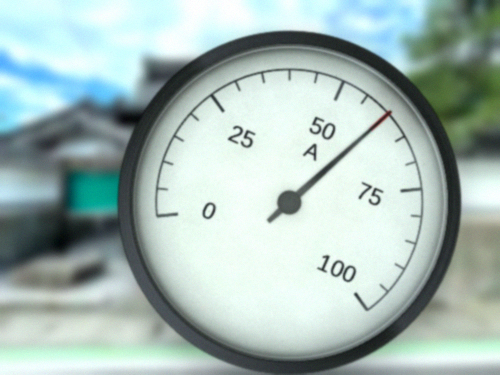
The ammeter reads 60A
